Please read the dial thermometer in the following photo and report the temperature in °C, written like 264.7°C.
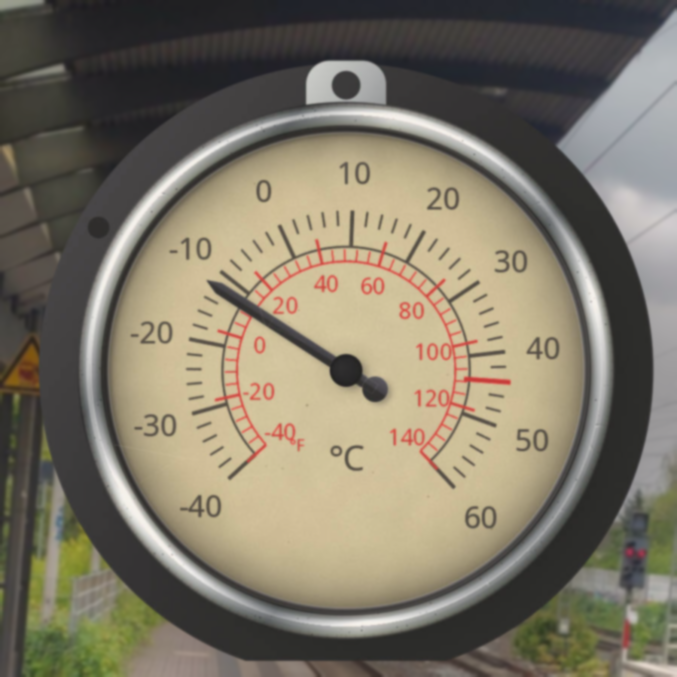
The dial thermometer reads -12°C
